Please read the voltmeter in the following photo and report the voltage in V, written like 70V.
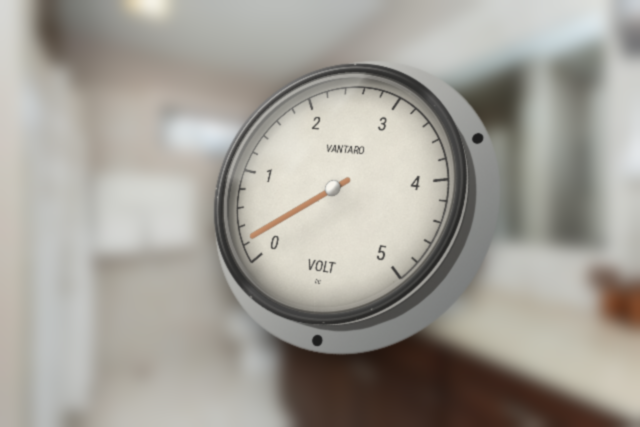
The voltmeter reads 0.2V
